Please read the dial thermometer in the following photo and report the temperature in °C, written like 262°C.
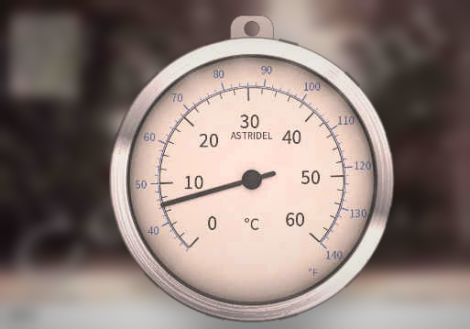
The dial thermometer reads 7°C
